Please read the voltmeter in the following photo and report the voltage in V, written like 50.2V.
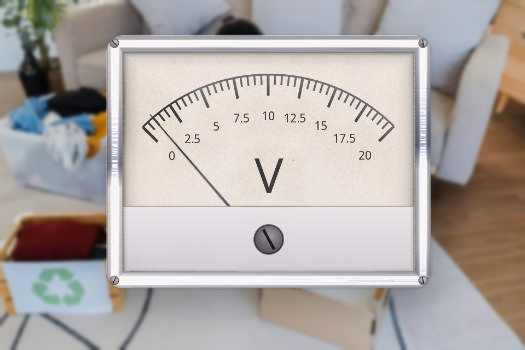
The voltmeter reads 1V
